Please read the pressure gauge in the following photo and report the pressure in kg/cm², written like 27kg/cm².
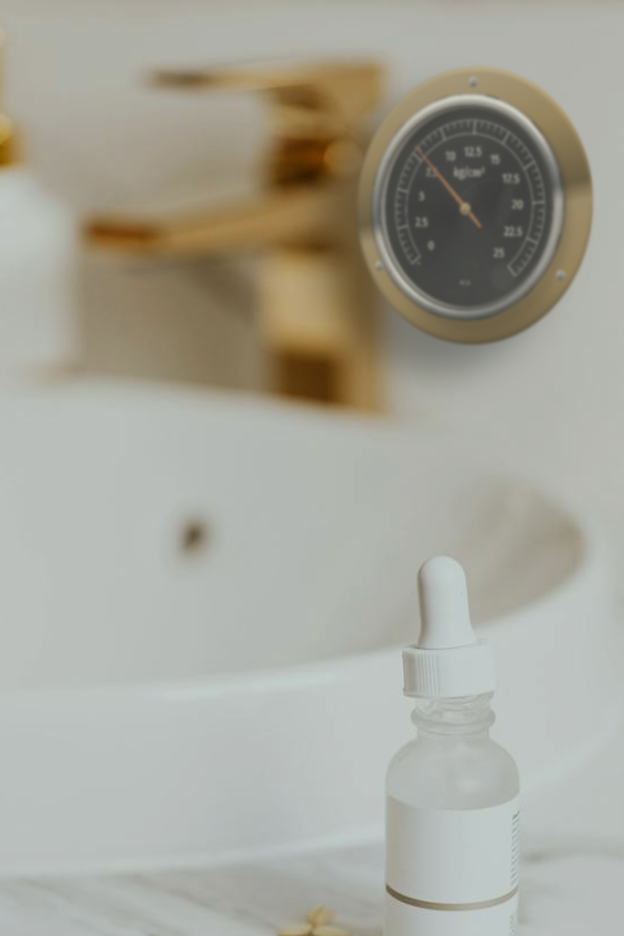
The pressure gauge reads 8kg/cm²
